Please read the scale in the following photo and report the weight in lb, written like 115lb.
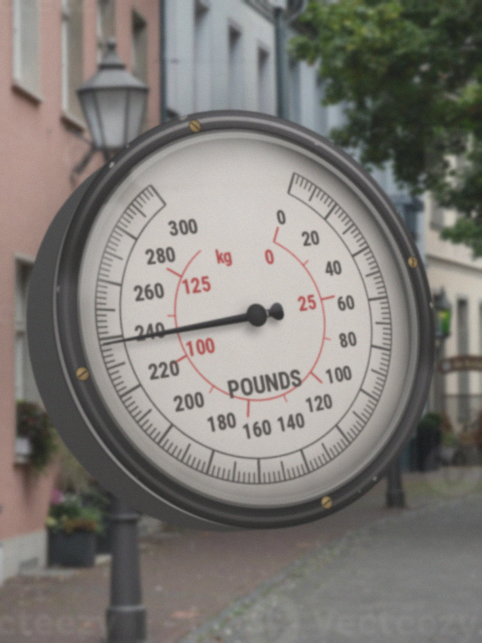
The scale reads 238lb
